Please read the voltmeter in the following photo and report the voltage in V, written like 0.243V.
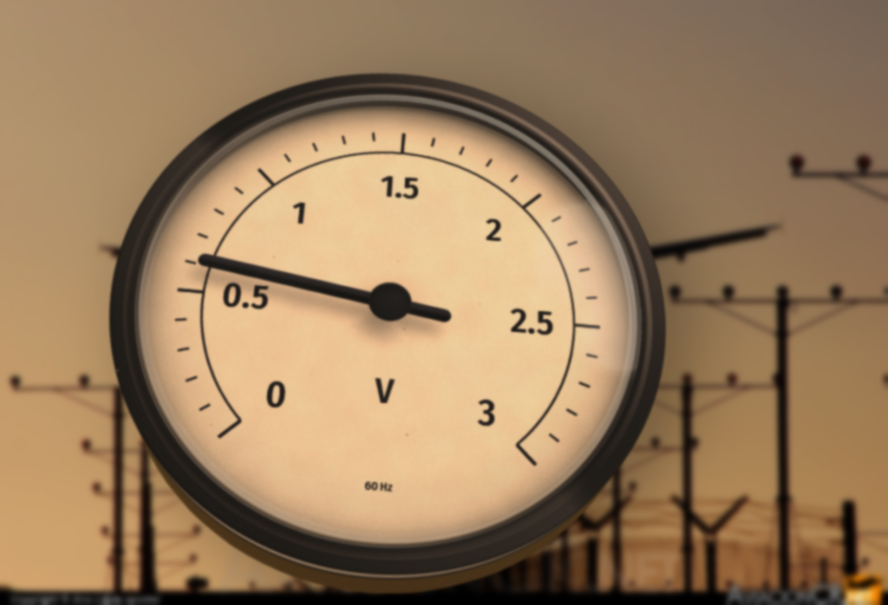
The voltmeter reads 0.6V
